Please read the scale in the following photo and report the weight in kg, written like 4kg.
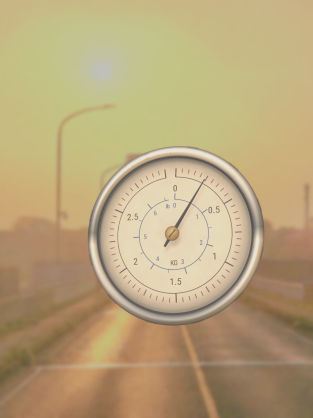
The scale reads 0.25kg
